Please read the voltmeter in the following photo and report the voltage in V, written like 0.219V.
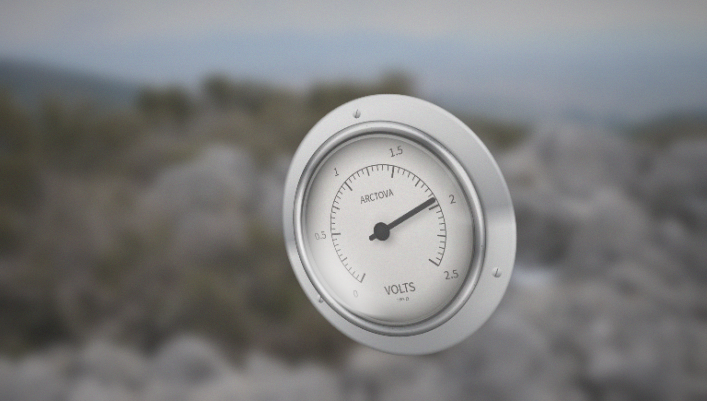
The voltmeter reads 1.95V
